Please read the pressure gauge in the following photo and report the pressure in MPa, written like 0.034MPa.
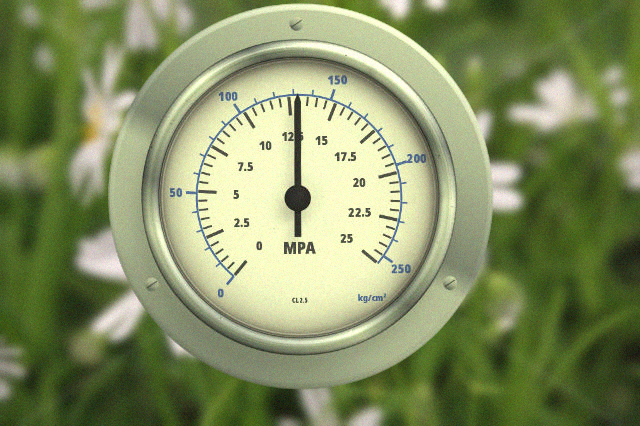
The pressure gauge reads 13MPa
